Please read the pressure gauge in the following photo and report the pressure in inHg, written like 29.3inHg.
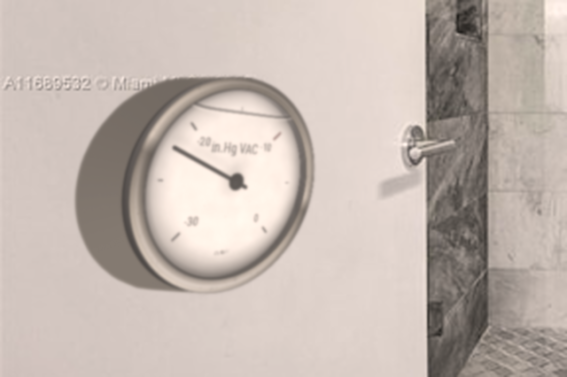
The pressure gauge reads -22.5inHg
